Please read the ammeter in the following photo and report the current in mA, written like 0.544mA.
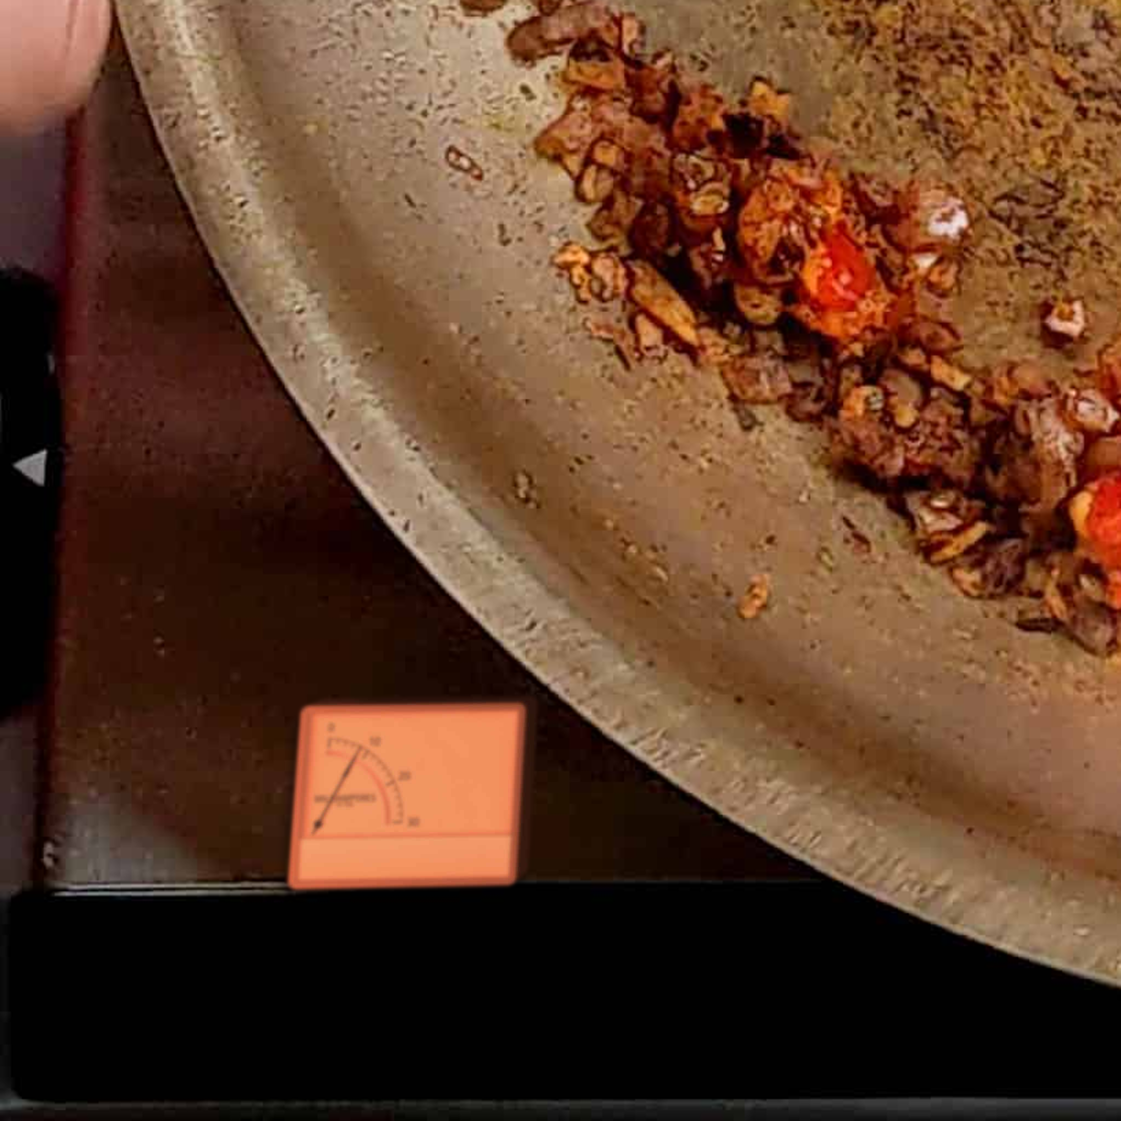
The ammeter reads 8mA
